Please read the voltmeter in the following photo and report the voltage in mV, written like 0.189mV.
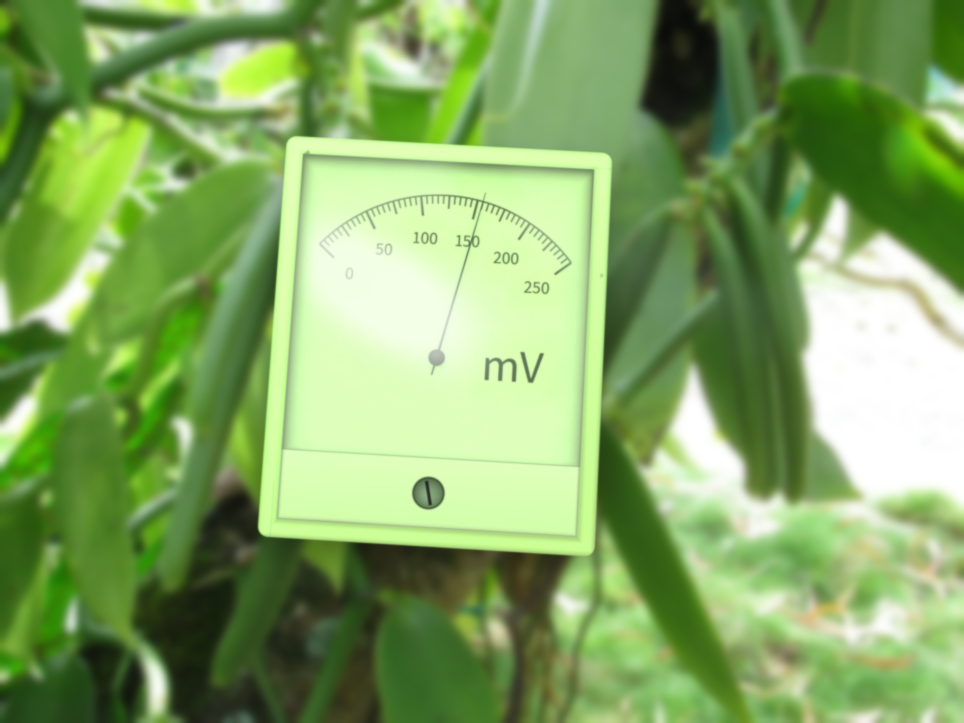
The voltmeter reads 155mV
